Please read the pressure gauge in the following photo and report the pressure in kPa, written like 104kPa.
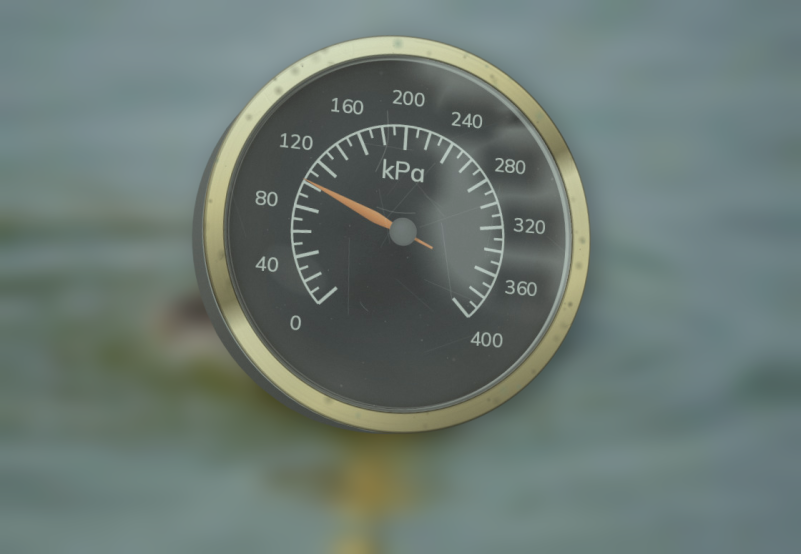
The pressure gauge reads 100kPa
